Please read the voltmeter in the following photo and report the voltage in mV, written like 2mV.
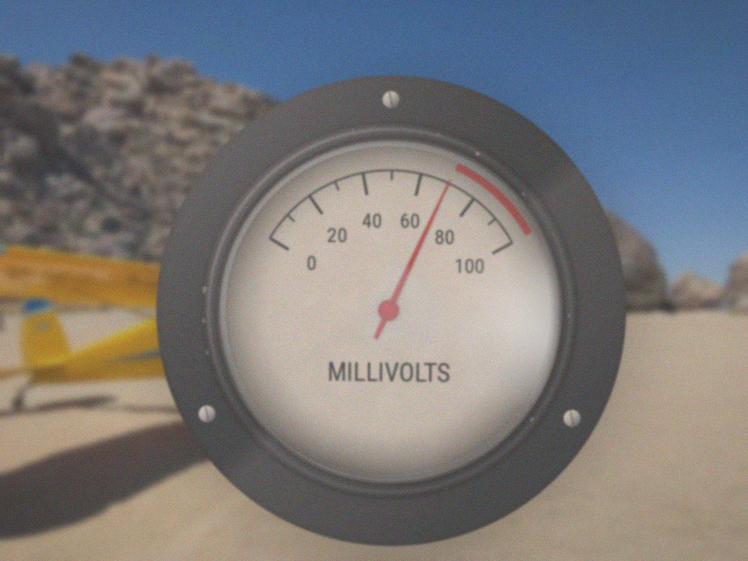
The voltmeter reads 70mV
